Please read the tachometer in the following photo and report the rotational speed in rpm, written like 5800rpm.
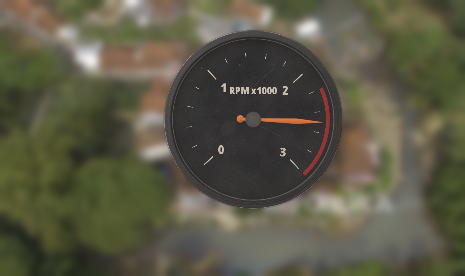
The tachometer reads 2500rpm
